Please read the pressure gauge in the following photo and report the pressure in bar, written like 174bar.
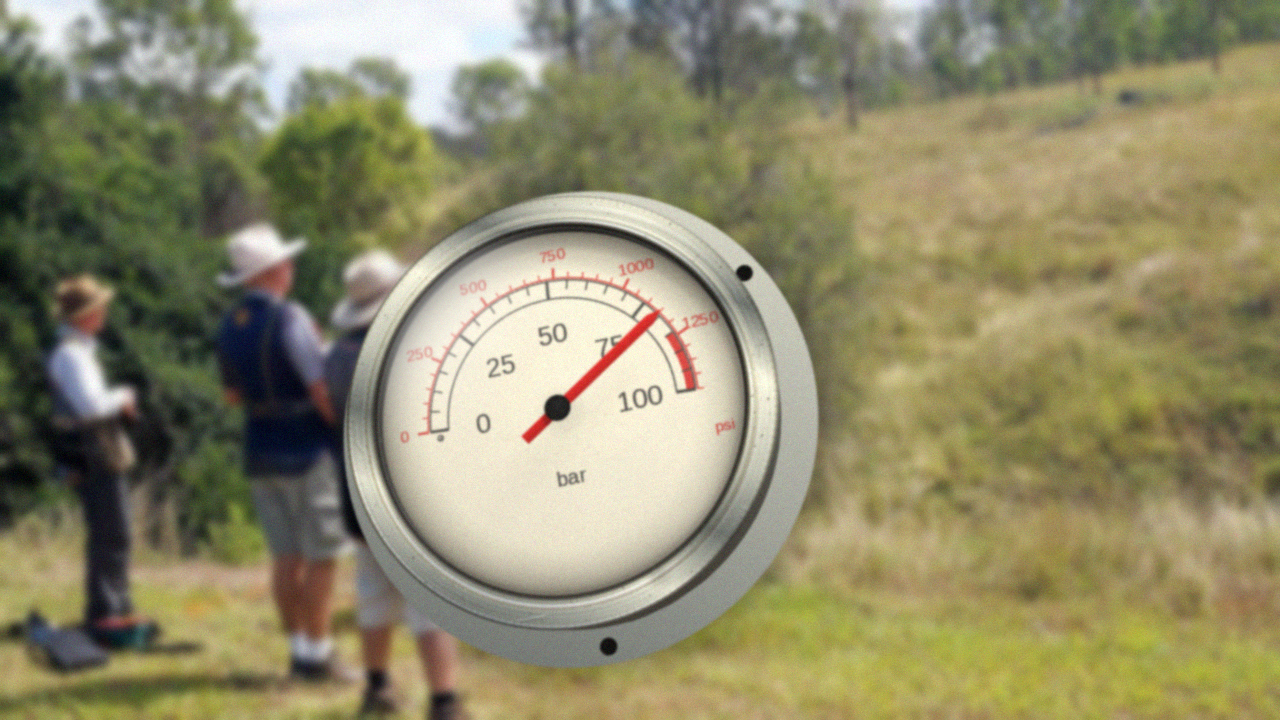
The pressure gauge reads 80bar
